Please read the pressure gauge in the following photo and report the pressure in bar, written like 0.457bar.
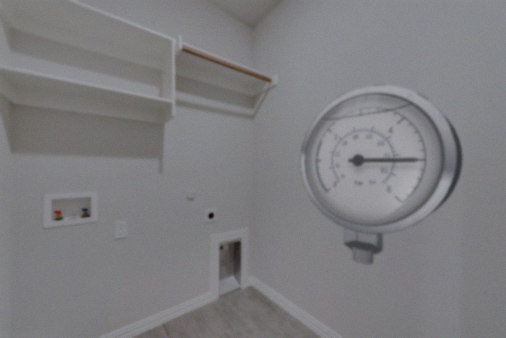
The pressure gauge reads 5bar
